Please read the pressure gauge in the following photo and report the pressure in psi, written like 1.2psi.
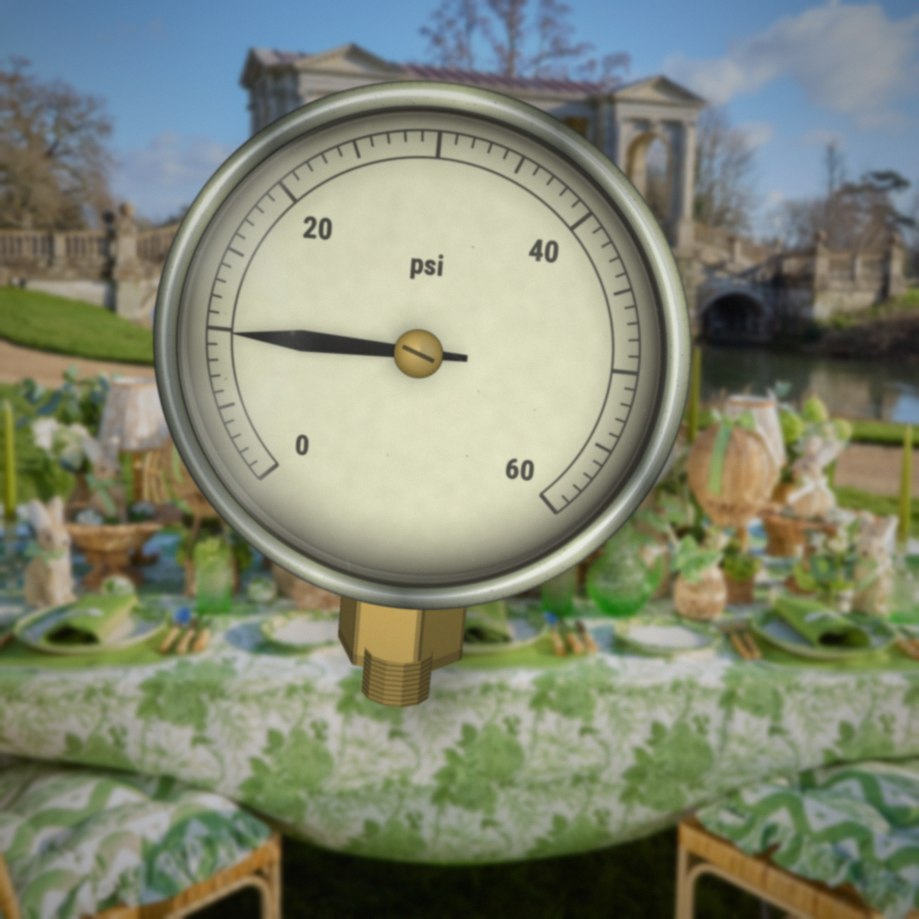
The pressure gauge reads 10psi
